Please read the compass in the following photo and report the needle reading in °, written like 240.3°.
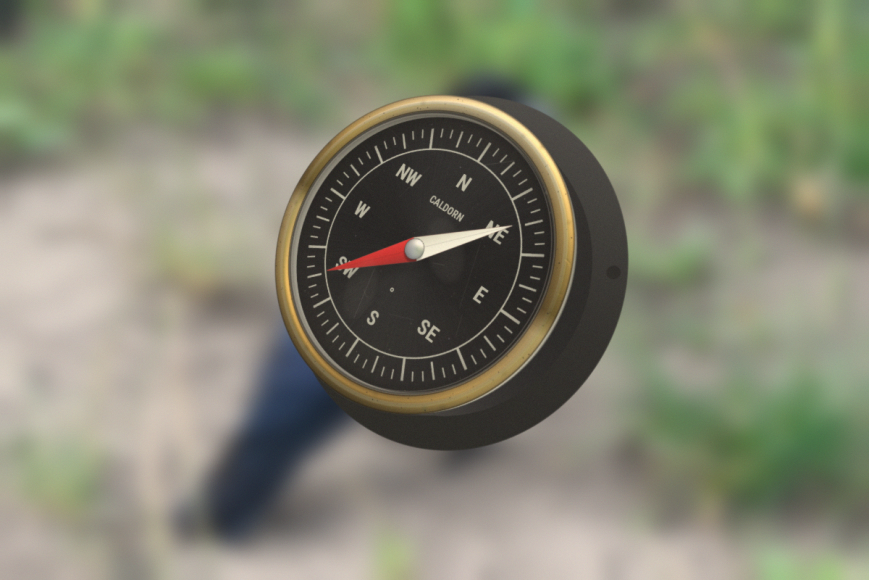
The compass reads 225°
